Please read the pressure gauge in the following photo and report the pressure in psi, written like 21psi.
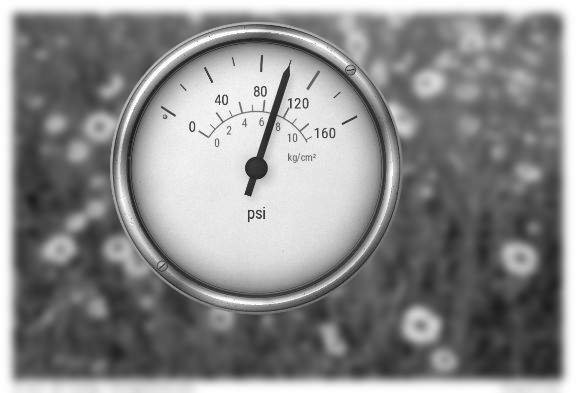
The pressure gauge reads 100psi
